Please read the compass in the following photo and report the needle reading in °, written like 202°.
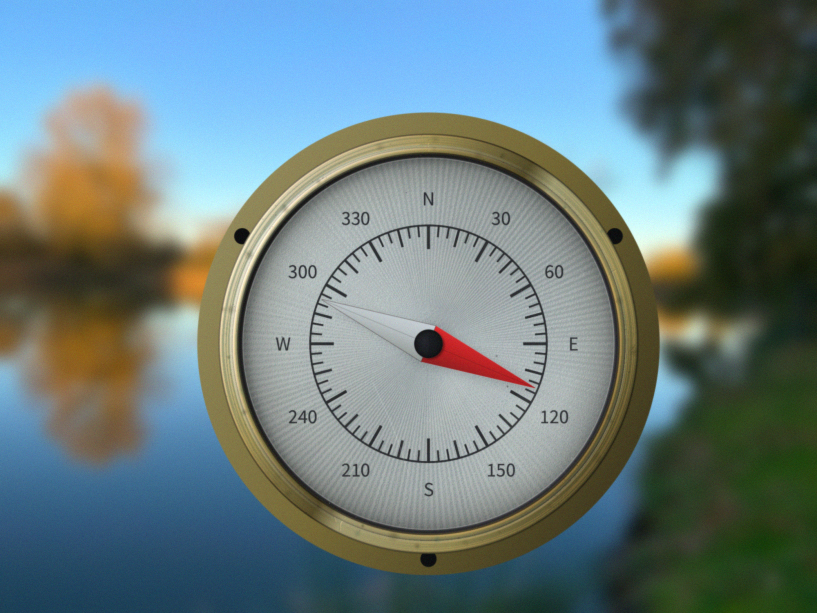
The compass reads 112.5°
